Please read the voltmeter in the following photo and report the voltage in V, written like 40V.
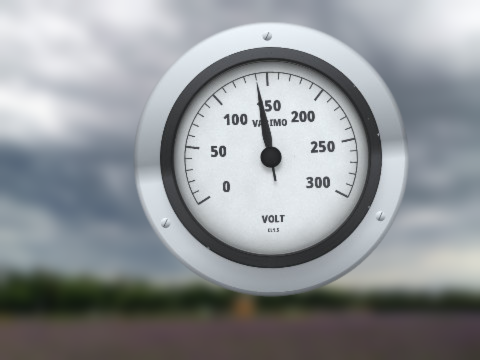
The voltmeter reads 140V
